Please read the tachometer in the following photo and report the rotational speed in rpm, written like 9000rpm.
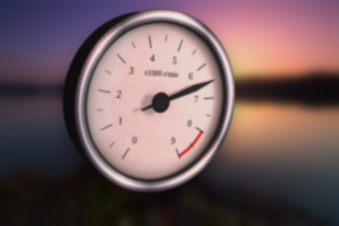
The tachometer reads 6500rpm
